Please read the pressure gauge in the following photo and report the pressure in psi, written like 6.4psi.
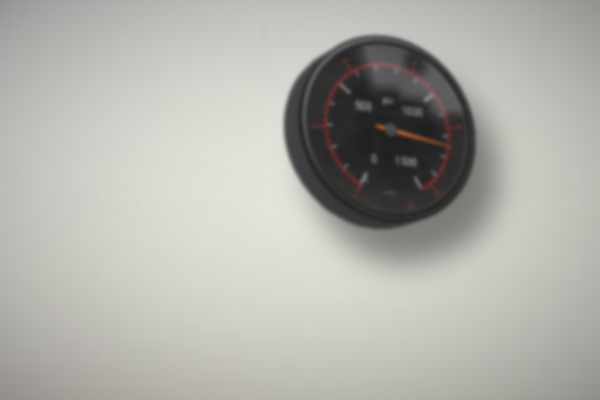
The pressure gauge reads 1250psi
